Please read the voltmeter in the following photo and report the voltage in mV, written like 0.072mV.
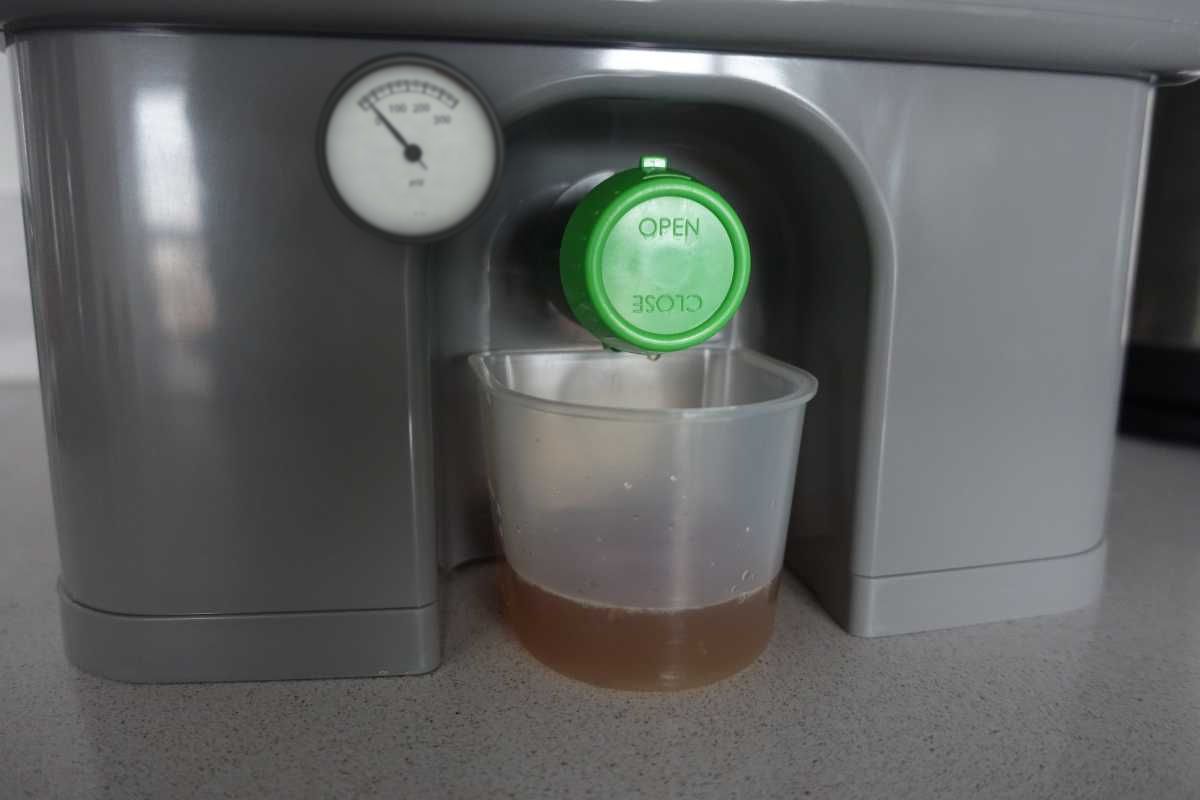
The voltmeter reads 25mV
